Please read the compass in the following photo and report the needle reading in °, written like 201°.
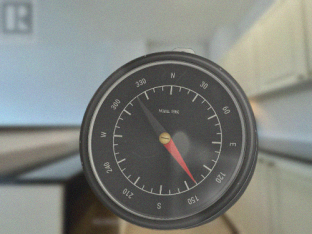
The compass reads 140°
